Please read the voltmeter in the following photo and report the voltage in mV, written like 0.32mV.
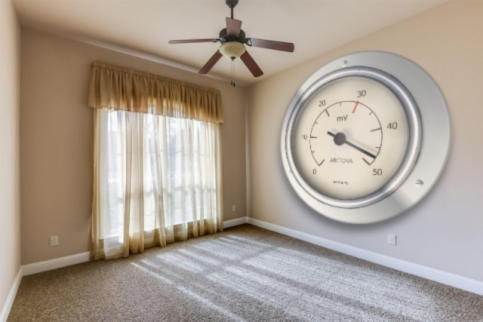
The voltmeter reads 47.5mV
